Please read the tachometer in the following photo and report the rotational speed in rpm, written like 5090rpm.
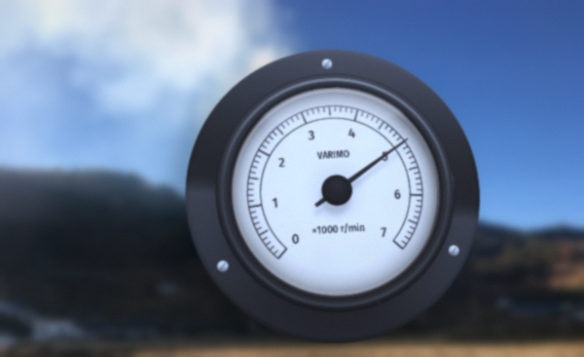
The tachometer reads 5000rpm
